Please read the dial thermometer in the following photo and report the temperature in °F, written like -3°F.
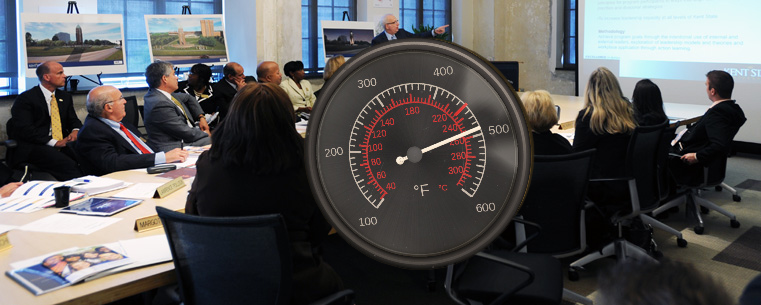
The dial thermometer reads 490°F
